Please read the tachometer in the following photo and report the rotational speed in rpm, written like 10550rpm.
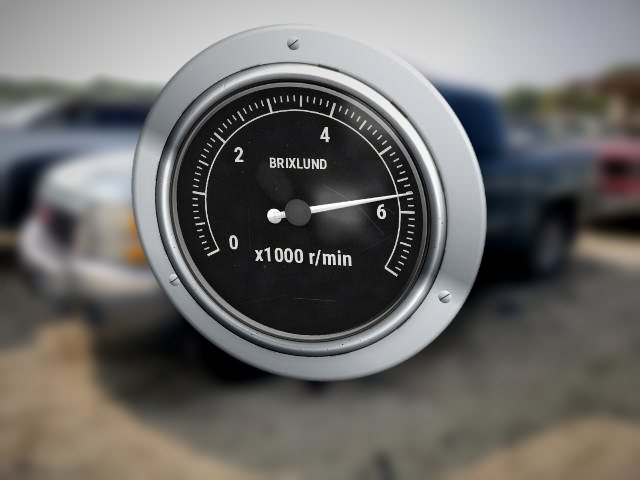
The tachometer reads 5700rpm
